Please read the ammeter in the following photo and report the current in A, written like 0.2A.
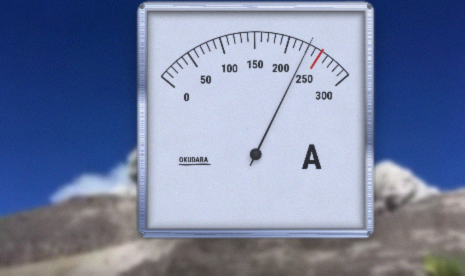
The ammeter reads 230A
